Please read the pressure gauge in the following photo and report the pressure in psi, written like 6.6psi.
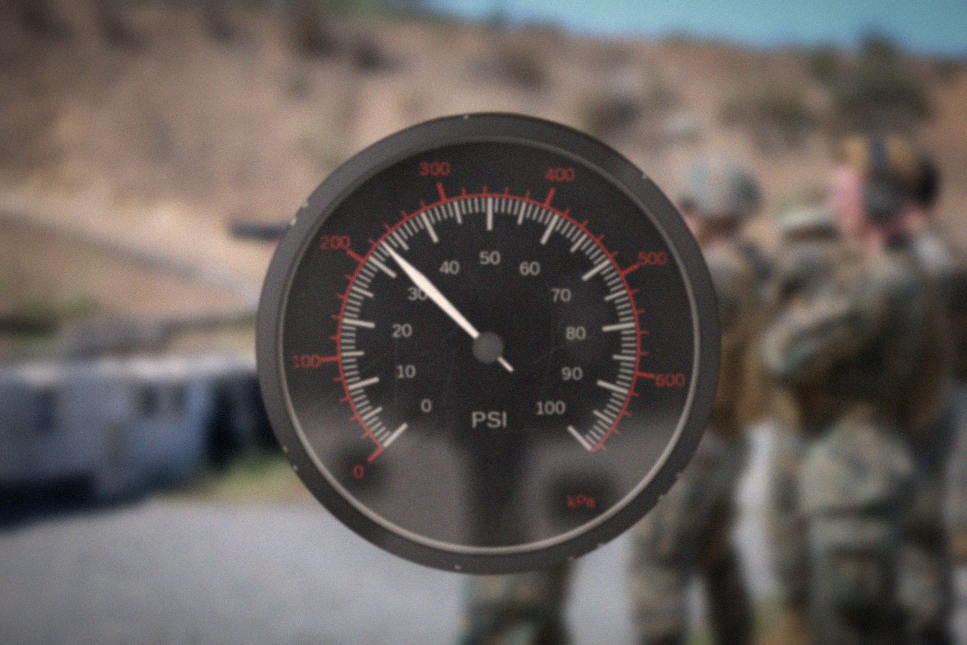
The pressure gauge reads 33psi
